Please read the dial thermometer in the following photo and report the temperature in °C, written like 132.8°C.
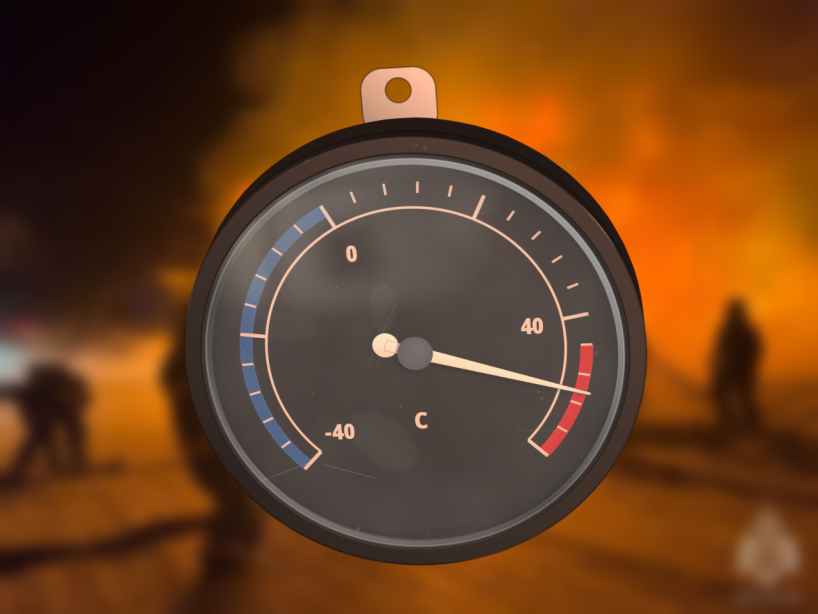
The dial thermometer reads 50°C
